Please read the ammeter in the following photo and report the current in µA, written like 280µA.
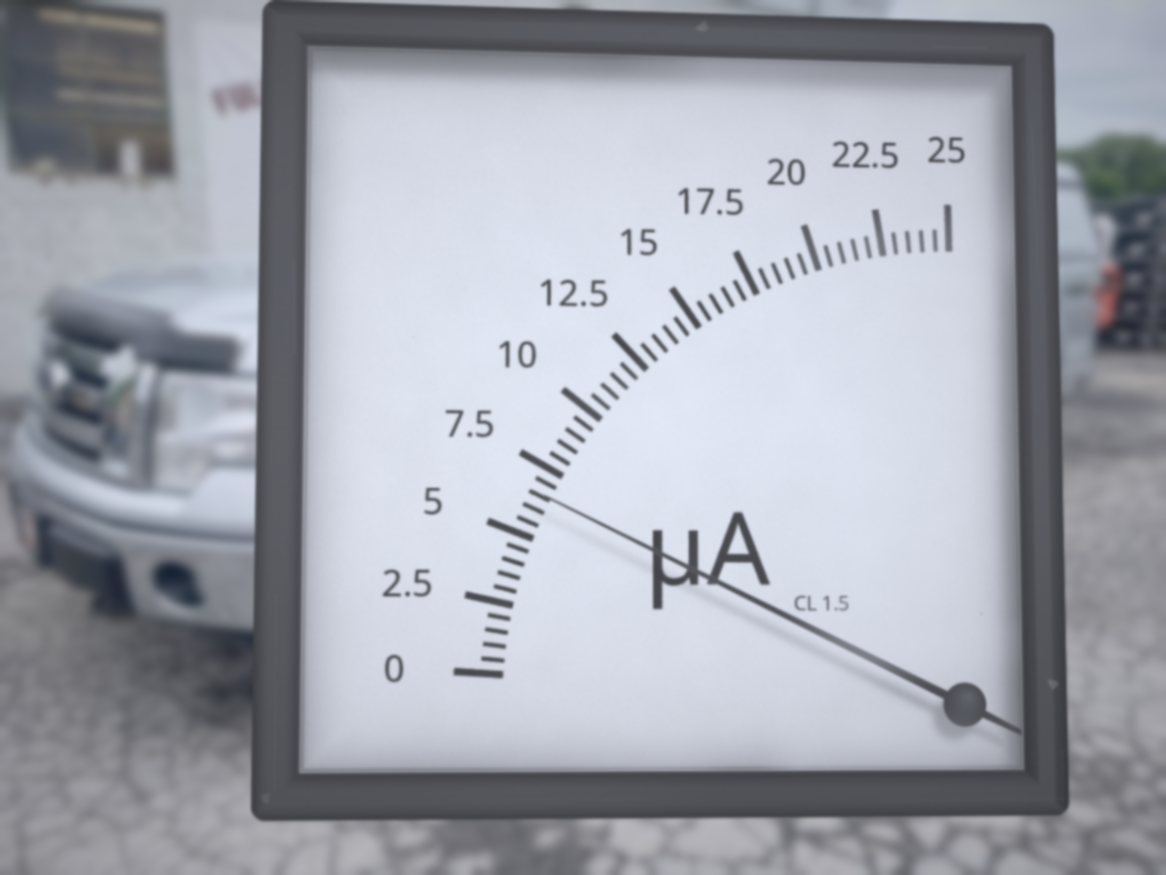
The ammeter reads 6.5µA
